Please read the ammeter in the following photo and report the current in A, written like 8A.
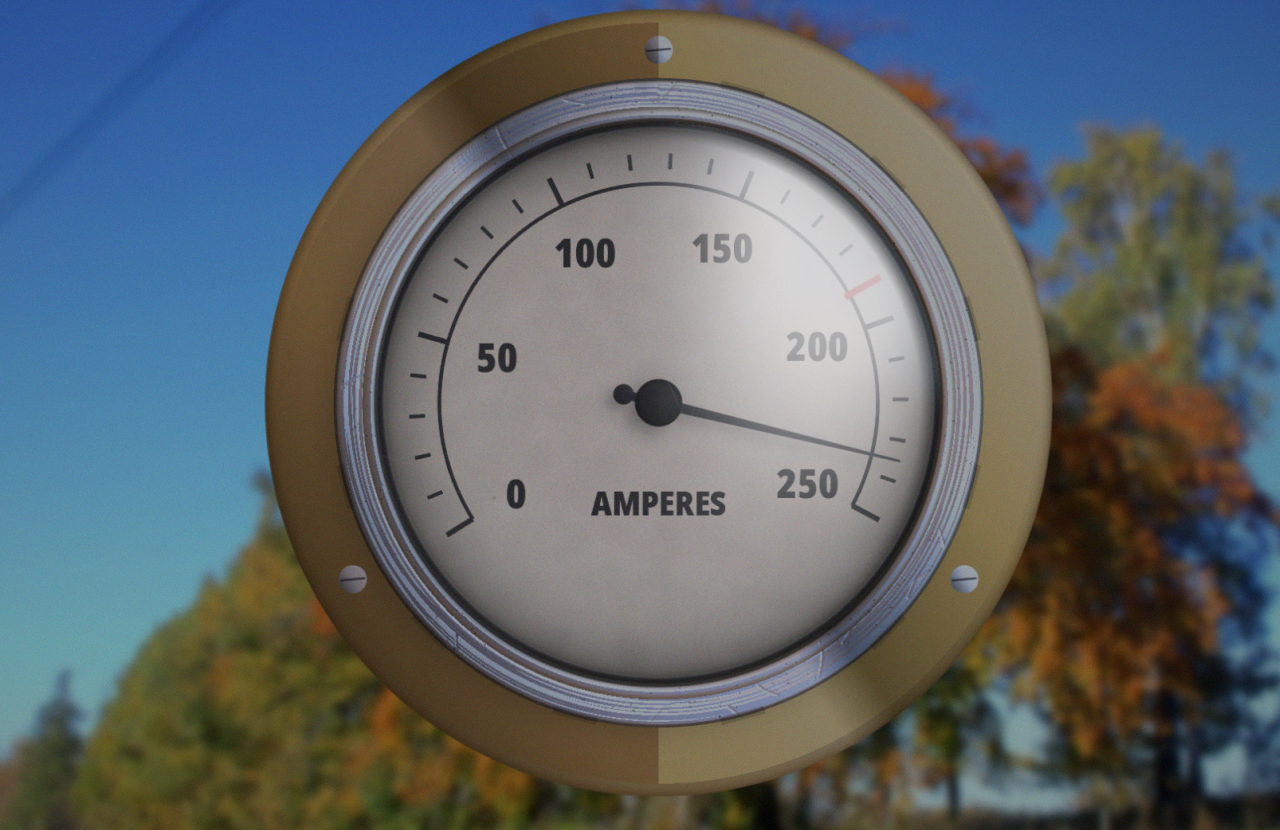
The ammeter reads 235A
